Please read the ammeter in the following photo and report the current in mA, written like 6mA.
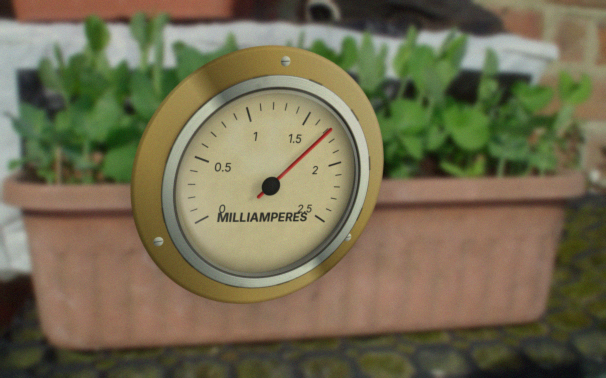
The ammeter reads 1.7mA
